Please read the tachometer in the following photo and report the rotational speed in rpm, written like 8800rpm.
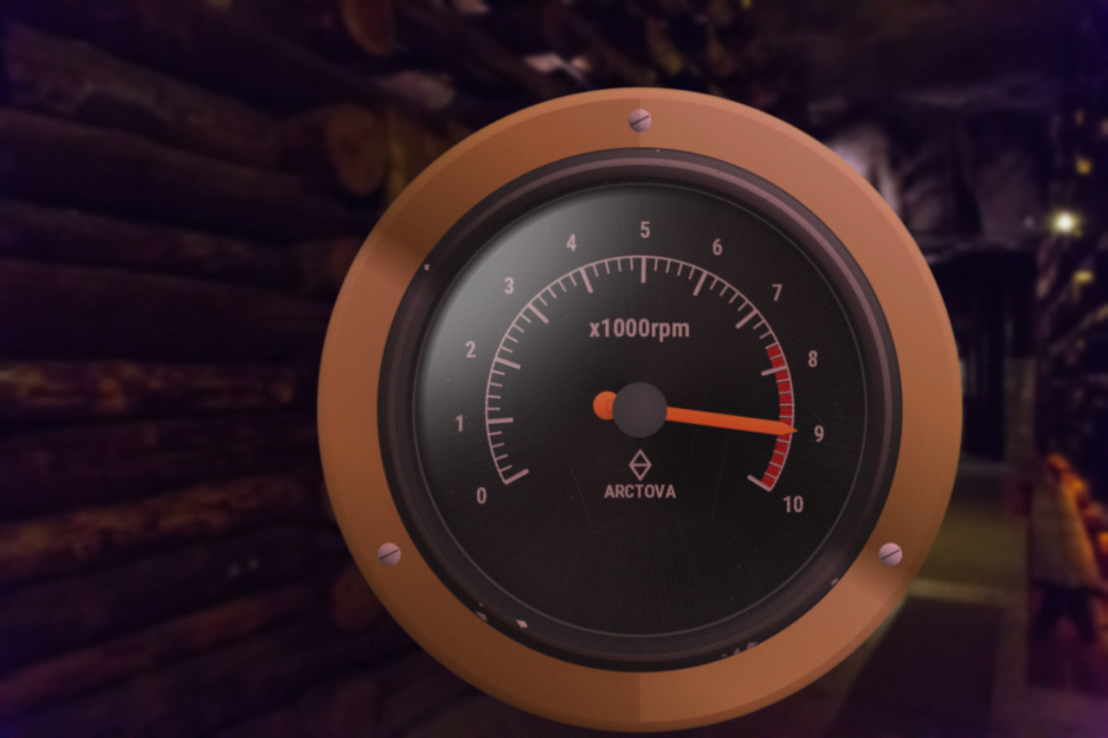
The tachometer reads 9000rpm
